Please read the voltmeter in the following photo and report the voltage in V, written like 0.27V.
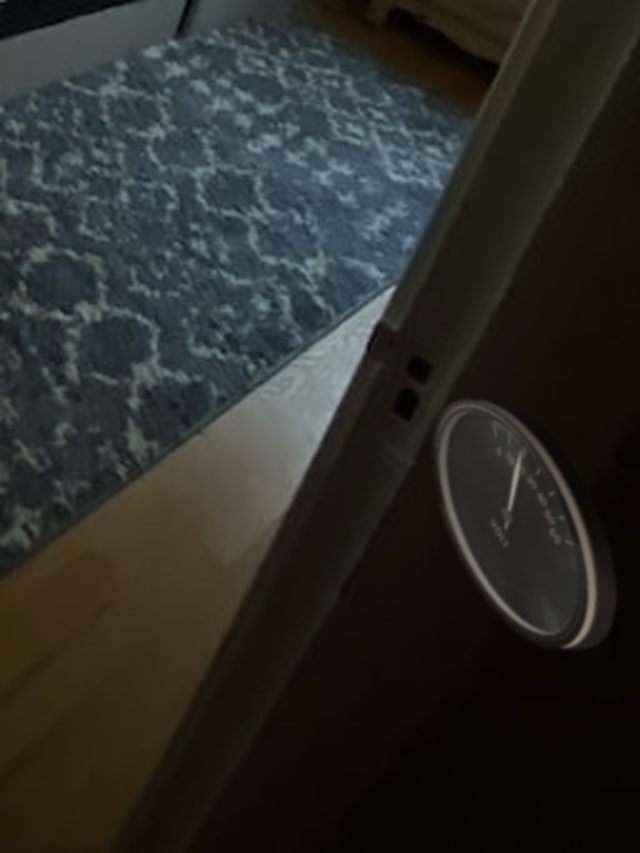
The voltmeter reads 20V
